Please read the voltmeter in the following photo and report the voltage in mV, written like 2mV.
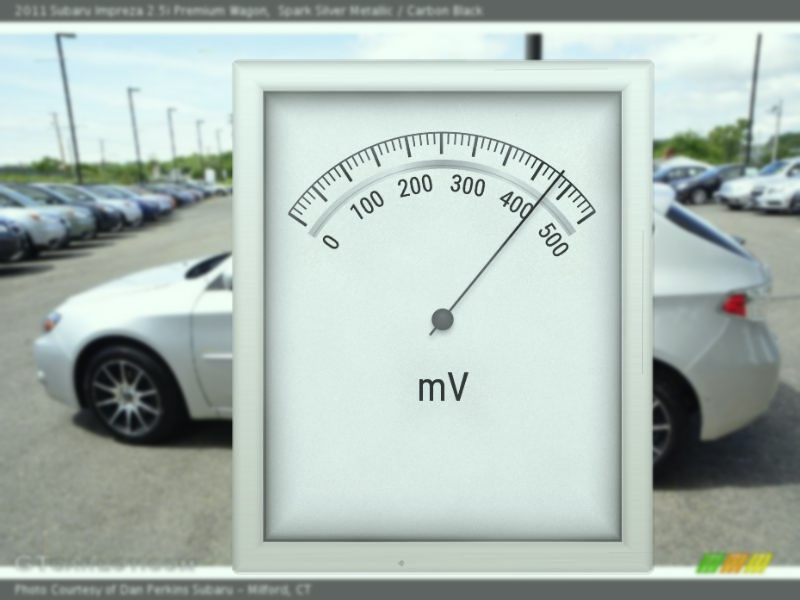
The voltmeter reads 430mV
